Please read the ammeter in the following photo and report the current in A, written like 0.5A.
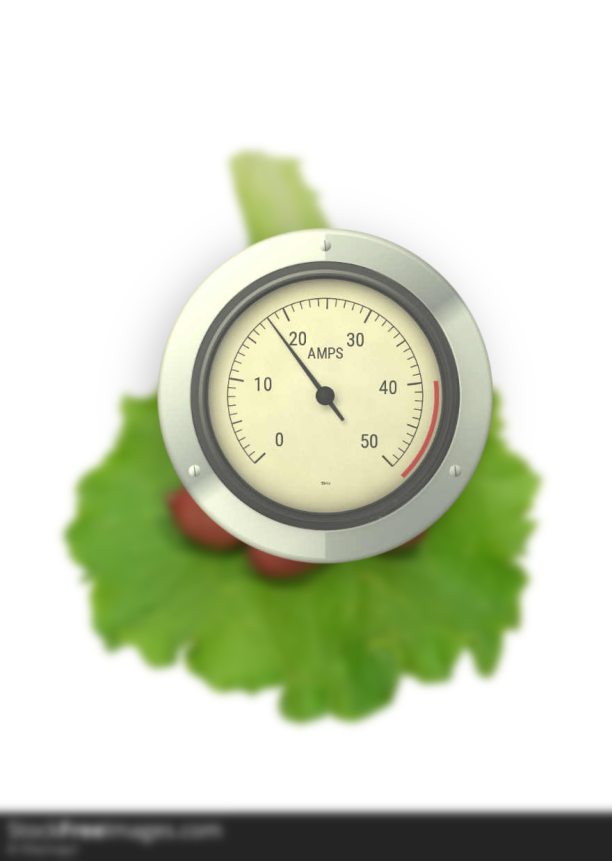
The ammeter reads 18A
